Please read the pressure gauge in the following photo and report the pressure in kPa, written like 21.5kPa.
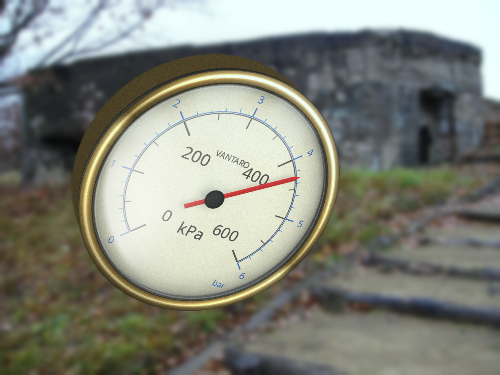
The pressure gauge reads 425kPa
